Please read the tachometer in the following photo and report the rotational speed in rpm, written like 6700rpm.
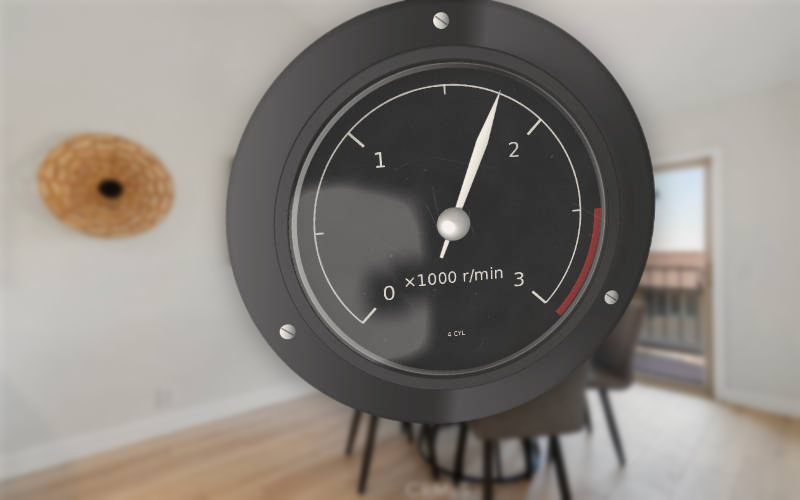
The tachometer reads 1750rpm
